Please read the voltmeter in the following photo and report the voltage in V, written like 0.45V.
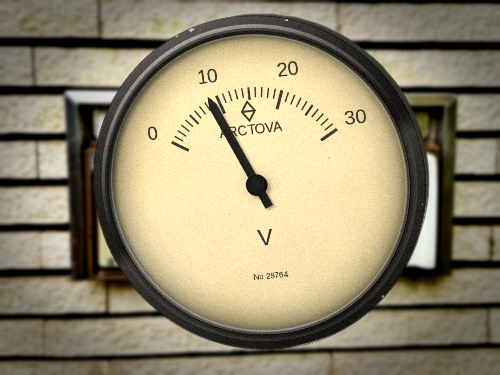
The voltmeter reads 9V
